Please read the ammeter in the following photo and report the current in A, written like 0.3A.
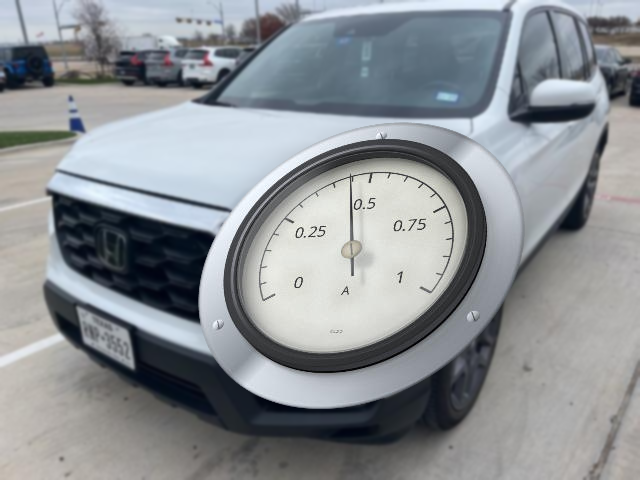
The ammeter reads 0.45A
